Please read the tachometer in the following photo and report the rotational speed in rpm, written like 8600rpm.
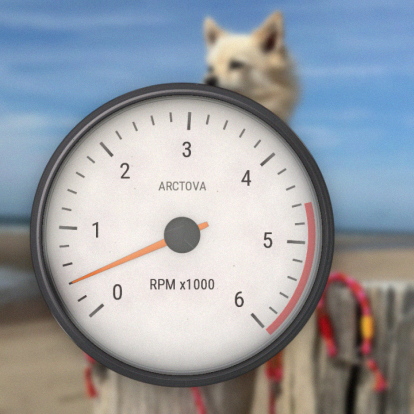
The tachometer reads 400rpm
